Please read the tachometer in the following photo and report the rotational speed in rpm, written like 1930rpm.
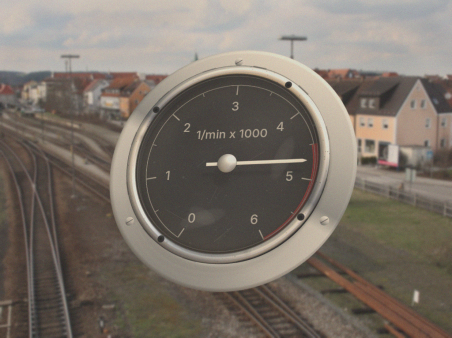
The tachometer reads 4750rpm
